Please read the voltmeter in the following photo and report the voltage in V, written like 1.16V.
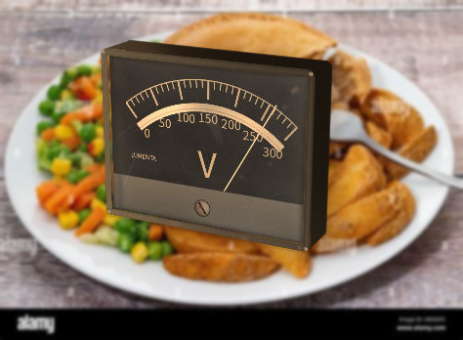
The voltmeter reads 260V
